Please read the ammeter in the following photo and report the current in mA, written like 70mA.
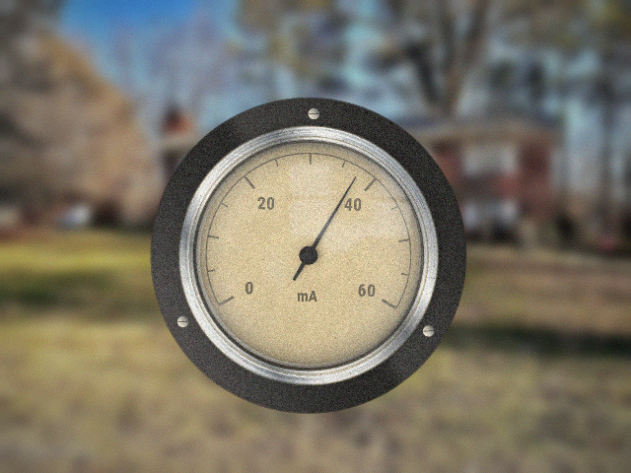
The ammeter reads 37.5mA
